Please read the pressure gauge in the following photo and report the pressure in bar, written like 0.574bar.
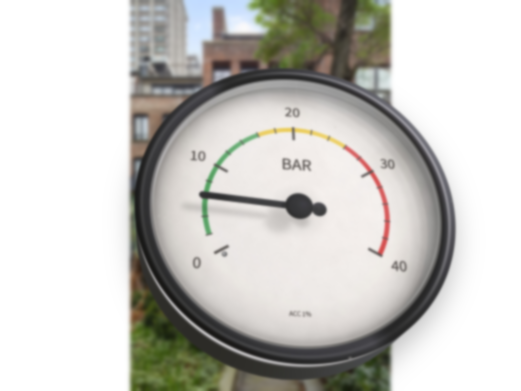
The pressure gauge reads 6bar
